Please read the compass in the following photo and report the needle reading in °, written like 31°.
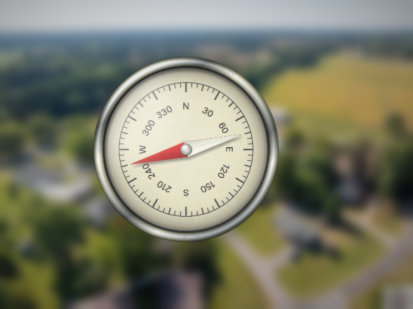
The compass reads 255°
